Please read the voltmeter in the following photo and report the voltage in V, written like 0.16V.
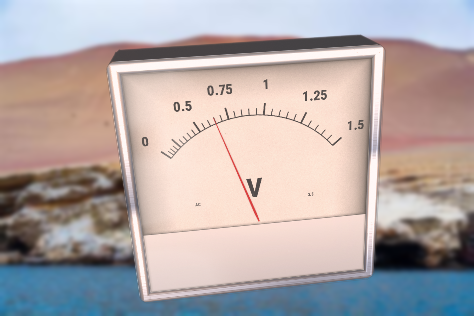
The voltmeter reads 0.65V
